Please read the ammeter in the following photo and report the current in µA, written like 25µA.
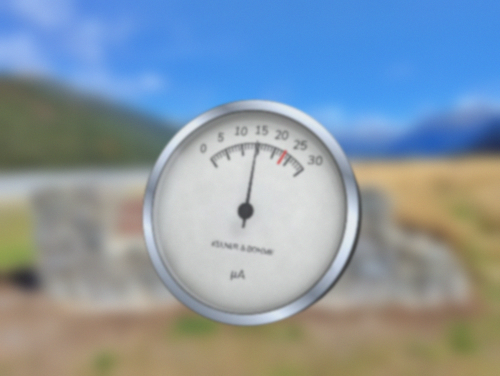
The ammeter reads 15µA
